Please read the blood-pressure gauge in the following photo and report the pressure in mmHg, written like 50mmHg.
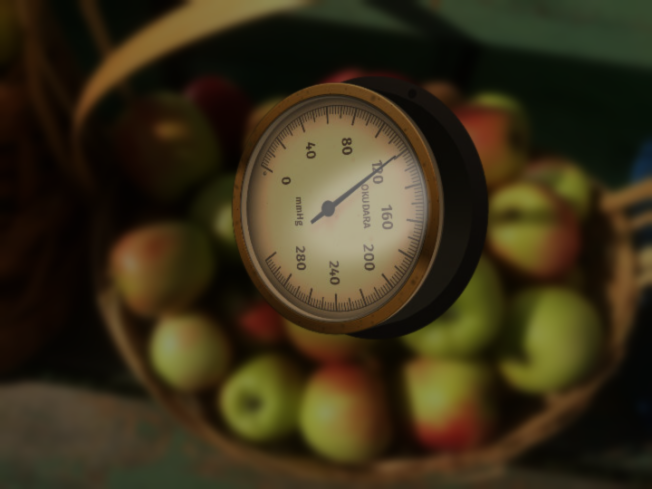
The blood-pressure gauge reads 120mmHg
